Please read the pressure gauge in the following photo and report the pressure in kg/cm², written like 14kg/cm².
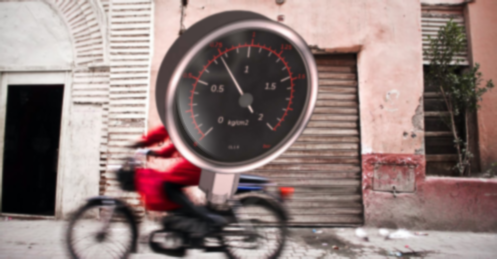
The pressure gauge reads 0.75kg/cm²
